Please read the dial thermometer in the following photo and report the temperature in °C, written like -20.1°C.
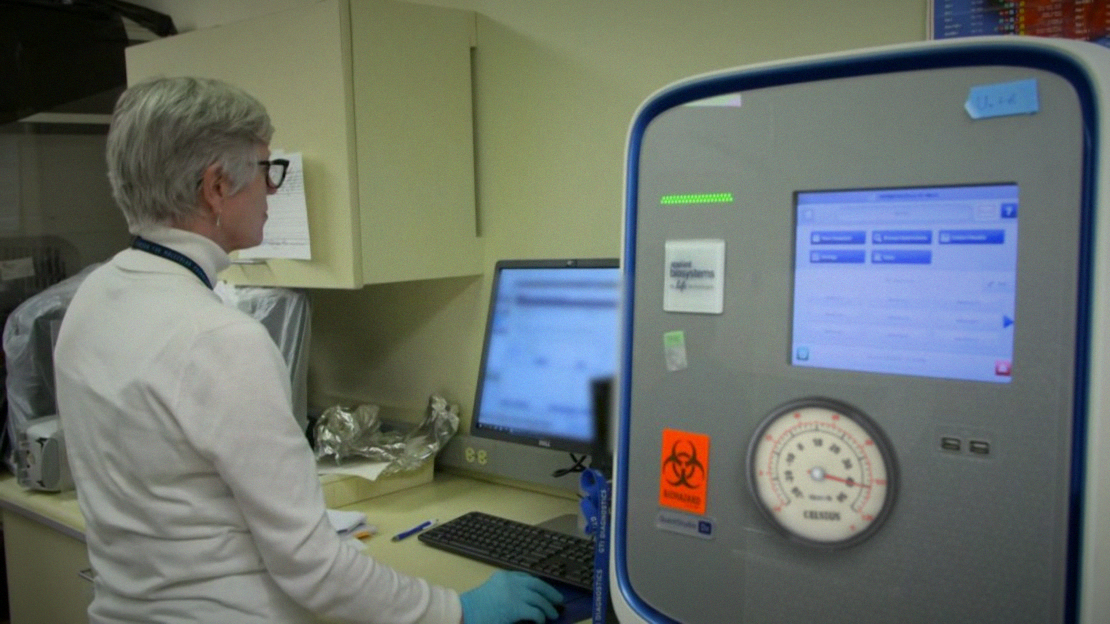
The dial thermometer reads 40°C
